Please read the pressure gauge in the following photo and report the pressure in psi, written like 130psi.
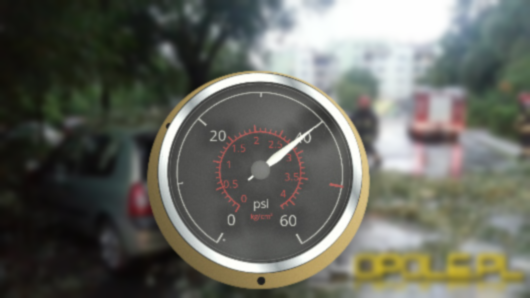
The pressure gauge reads 40psi
